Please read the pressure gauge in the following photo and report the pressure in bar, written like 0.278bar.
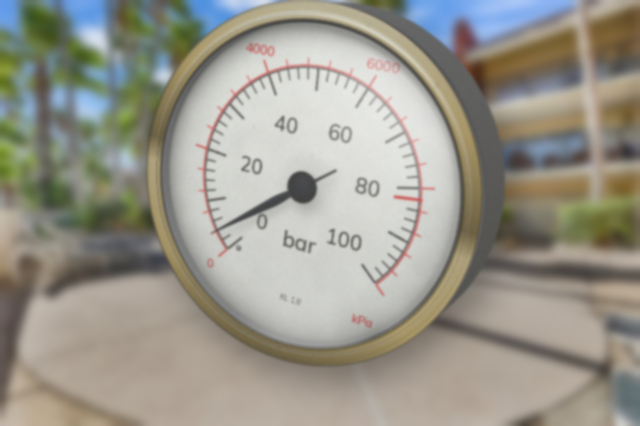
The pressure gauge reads 4bar
